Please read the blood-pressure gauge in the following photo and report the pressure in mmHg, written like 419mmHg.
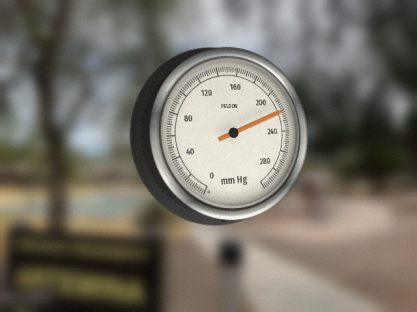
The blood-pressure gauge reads 220mmHg
